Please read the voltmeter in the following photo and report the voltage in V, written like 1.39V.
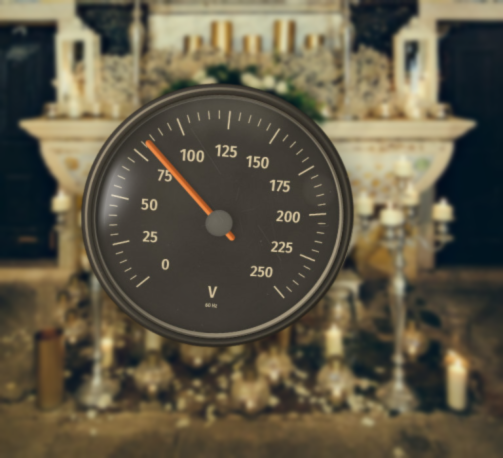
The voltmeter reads 82.5V
